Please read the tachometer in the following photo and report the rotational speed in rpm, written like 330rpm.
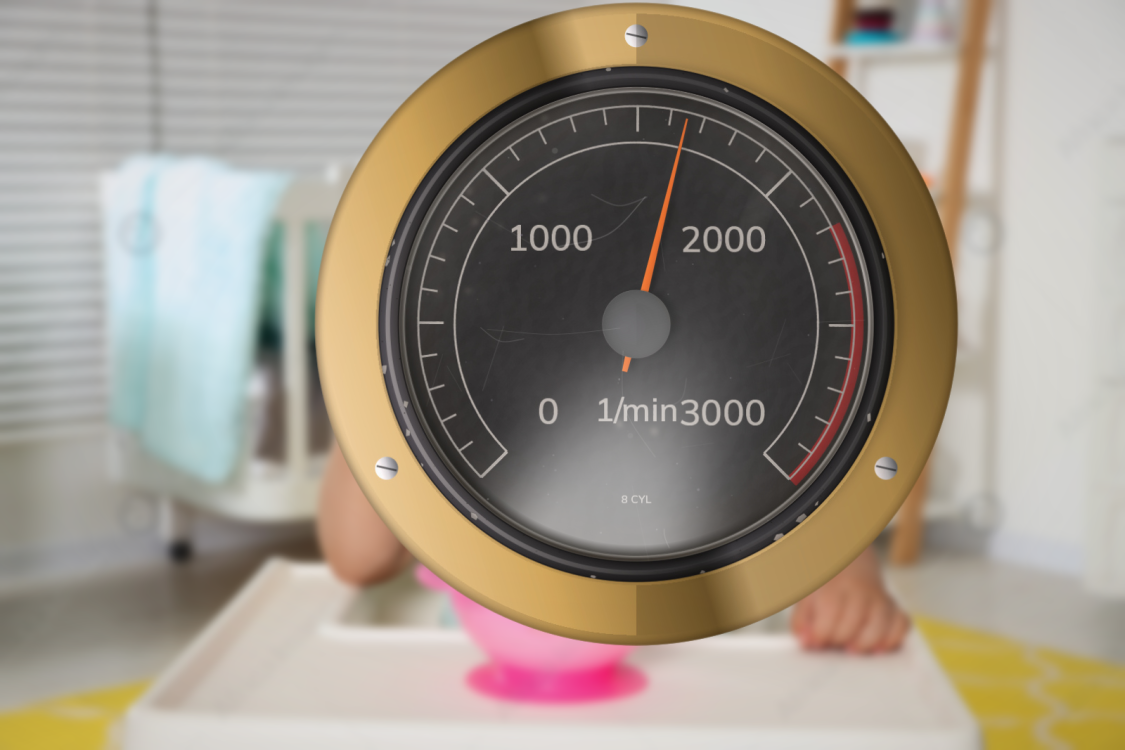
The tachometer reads 1650rpm
